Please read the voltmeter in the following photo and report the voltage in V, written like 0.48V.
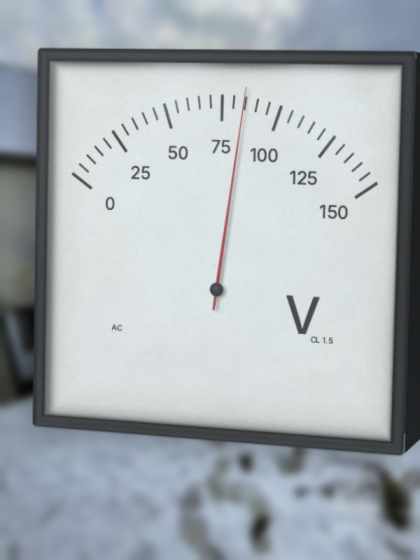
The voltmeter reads 85V
